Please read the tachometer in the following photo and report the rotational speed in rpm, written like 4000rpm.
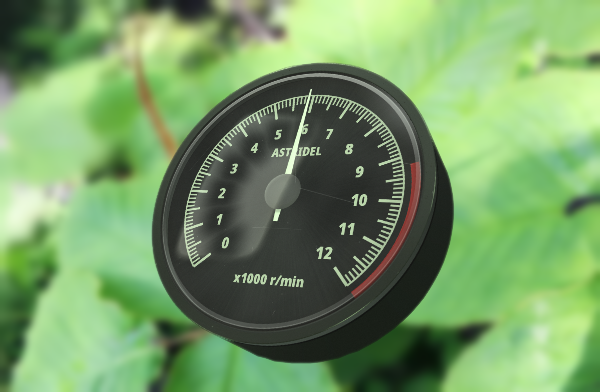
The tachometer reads 6000rpm
